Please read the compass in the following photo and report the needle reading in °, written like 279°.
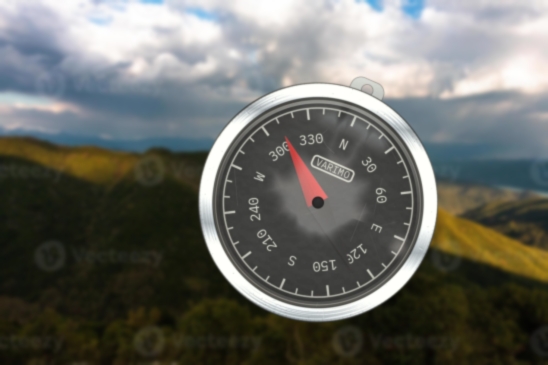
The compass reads 310°
